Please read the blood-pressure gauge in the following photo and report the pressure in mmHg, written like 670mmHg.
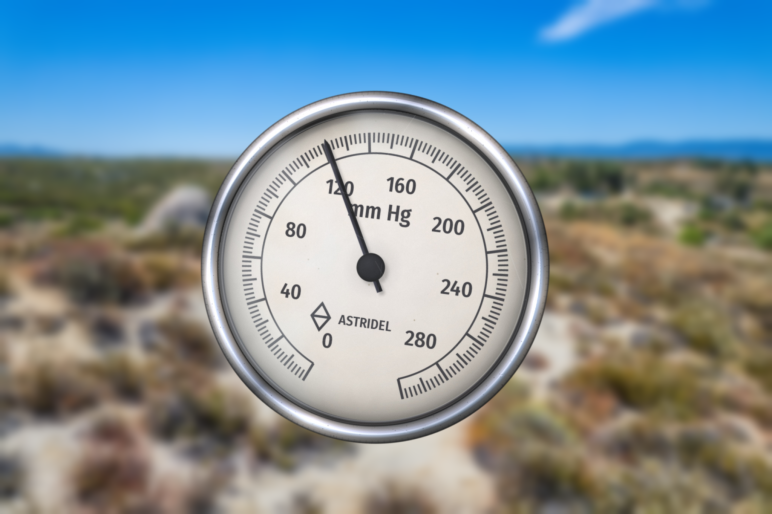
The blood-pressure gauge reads 122mmHg
